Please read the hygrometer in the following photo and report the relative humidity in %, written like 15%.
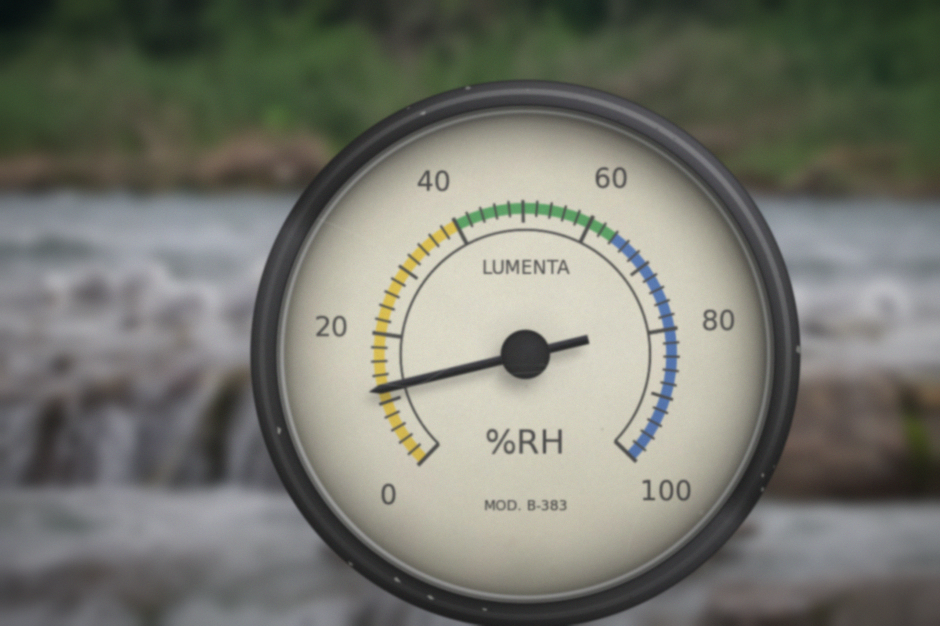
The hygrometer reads 12%
